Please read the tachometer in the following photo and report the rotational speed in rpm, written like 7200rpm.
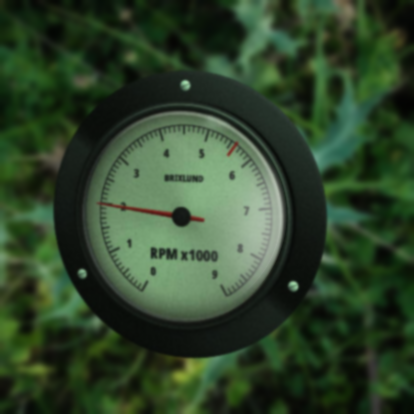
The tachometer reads 2000rpm
